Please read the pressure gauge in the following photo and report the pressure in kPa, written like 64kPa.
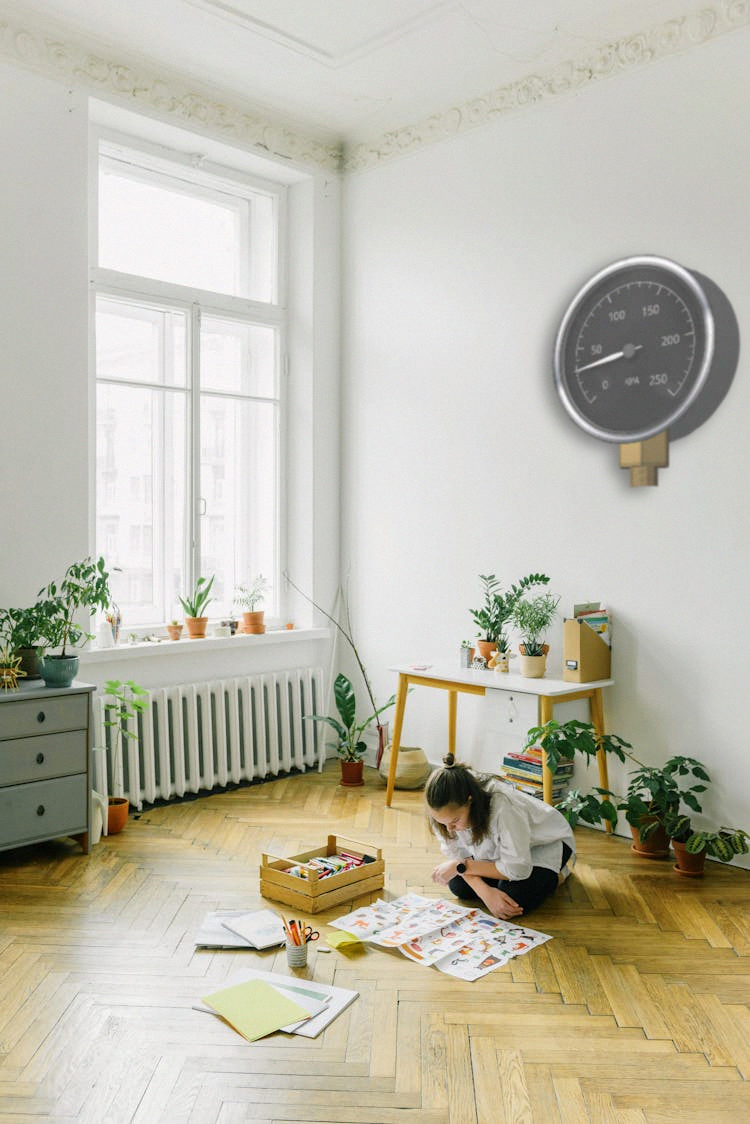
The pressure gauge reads 30kPa
